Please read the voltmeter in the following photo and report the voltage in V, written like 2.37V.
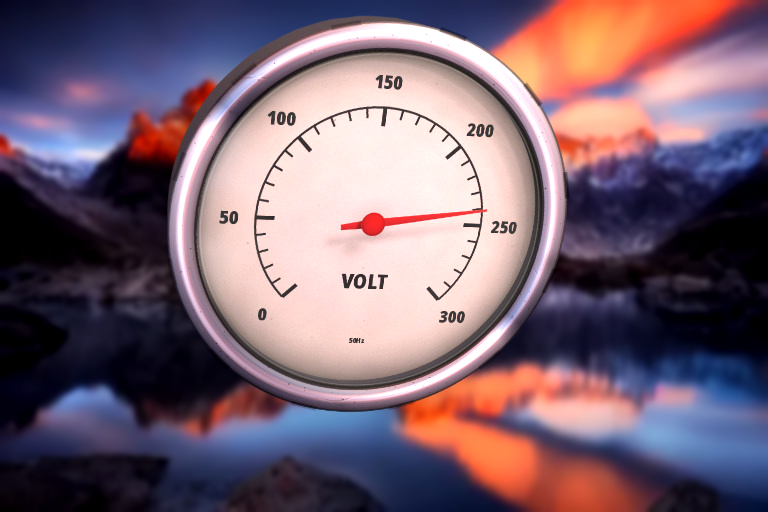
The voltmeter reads 240V
